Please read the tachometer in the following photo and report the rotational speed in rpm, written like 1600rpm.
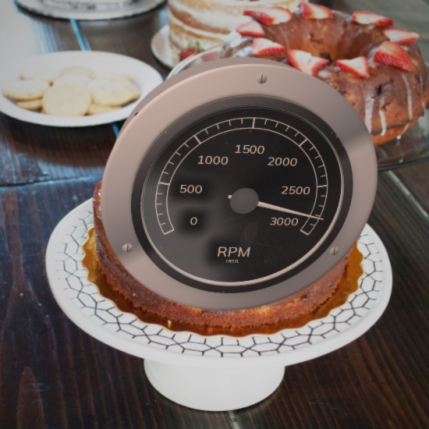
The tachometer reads 2800rpm
